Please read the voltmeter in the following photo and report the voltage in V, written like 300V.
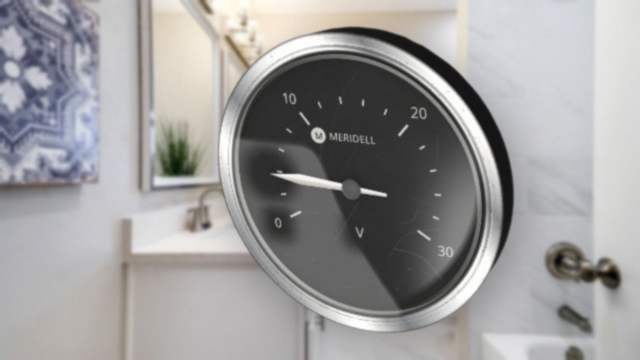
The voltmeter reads 4V
